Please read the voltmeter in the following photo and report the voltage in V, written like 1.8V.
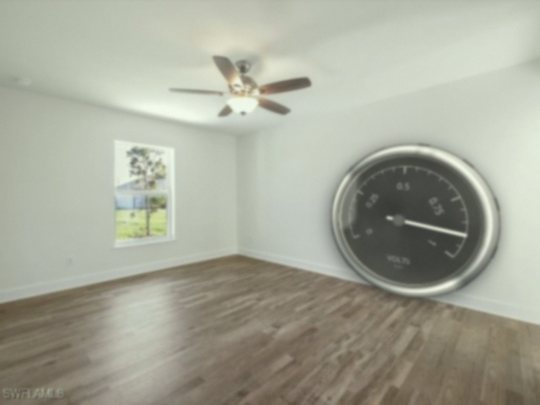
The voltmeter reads 0.9V
